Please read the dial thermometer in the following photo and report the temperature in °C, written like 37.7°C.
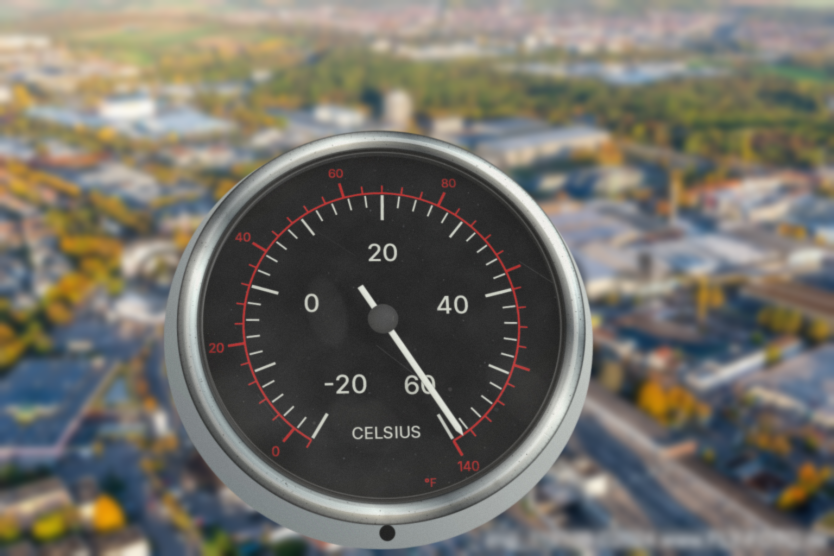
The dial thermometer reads 59°C
